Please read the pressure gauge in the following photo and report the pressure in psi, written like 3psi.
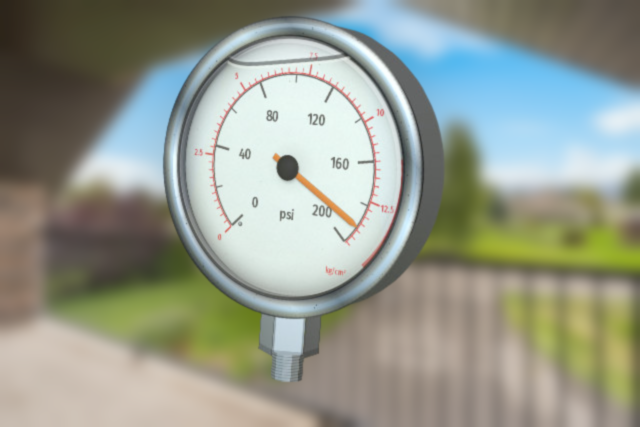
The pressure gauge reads 190psi
